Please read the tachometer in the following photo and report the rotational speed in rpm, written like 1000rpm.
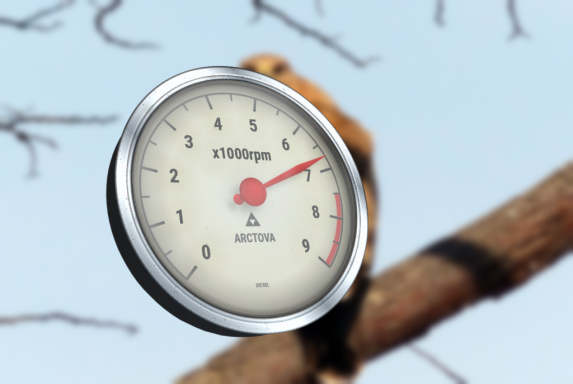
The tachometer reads 6750rpm
